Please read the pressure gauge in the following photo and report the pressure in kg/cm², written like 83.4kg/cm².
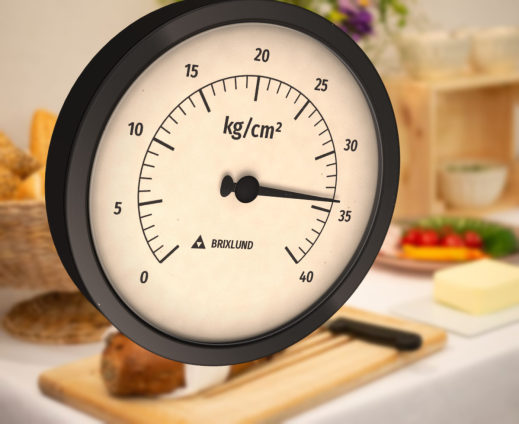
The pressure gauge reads 34kg/cm²
